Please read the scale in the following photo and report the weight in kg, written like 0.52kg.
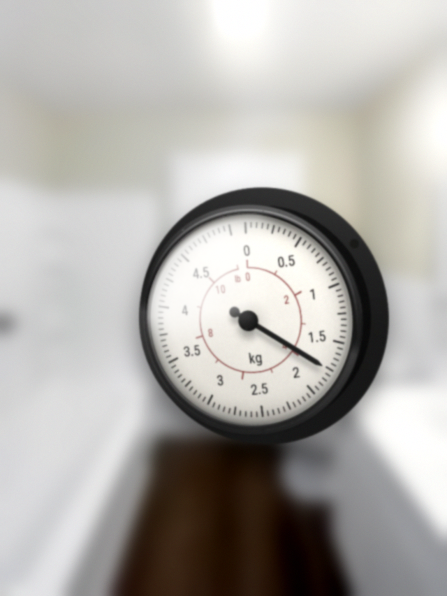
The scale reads 1.75kg
